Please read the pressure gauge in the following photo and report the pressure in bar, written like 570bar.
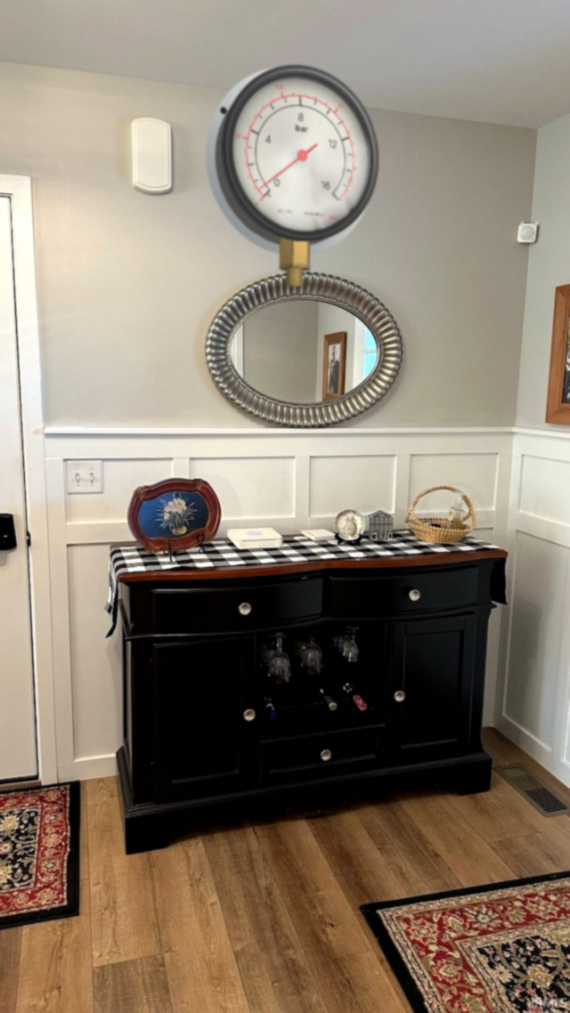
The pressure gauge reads 0.5bar
